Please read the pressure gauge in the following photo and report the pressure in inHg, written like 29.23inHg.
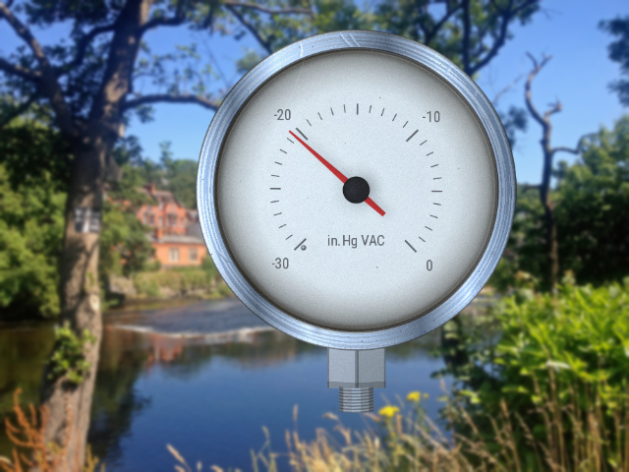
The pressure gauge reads -20.5inHg
